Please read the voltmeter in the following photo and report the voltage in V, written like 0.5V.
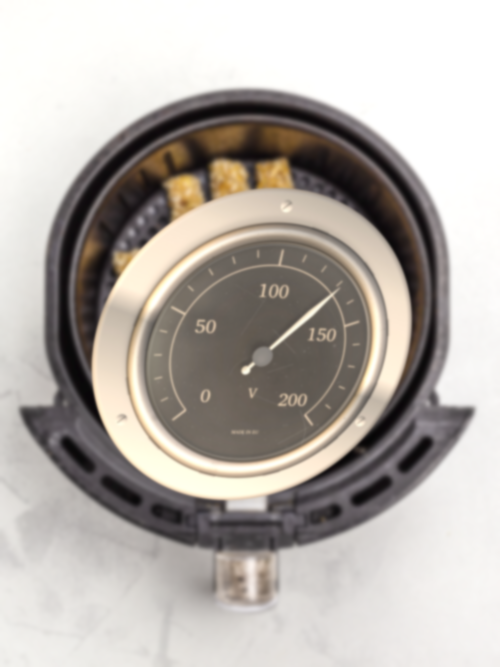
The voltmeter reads 130V
